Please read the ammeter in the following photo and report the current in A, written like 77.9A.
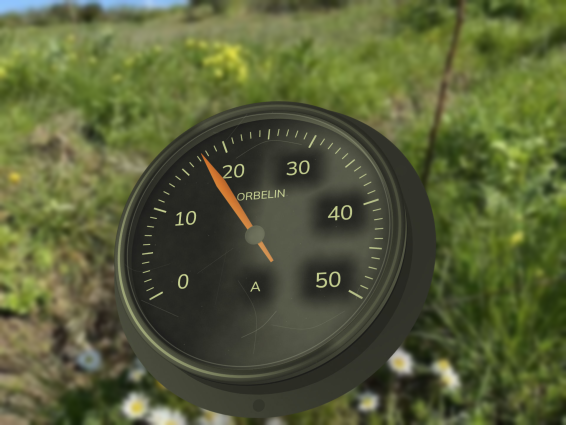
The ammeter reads 17.5A
